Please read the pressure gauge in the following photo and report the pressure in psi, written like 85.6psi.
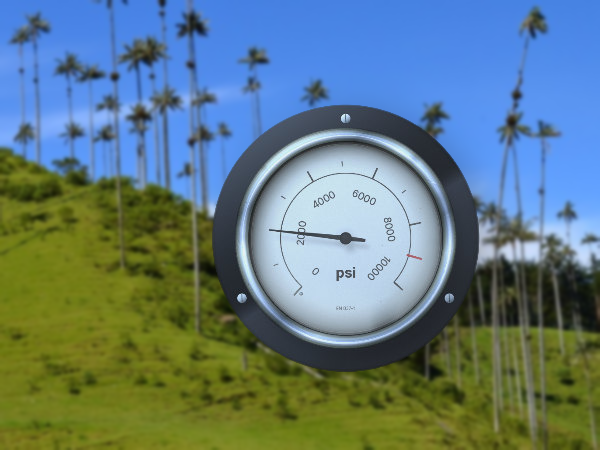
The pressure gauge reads 2000psi
